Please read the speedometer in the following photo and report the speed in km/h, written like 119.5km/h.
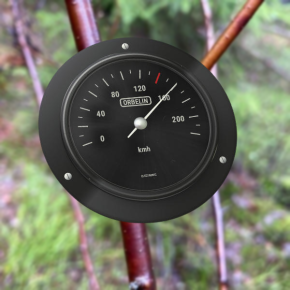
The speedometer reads 160km/h
